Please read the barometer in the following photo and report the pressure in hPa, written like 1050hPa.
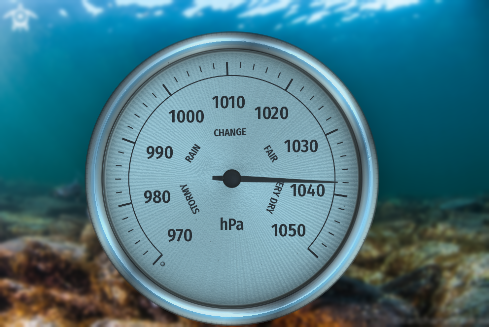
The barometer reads 1038hPa
